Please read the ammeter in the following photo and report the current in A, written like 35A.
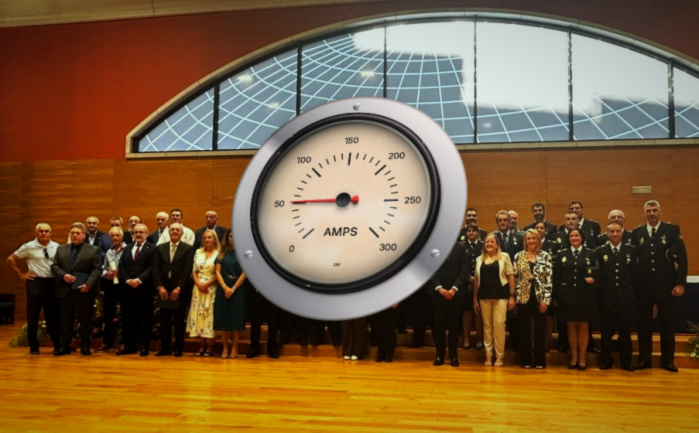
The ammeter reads 50A
